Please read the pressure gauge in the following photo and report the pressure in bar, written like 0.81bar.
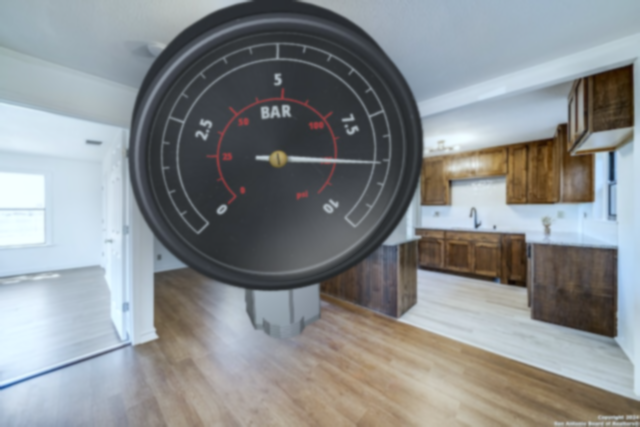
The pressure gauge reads 8.5bar
